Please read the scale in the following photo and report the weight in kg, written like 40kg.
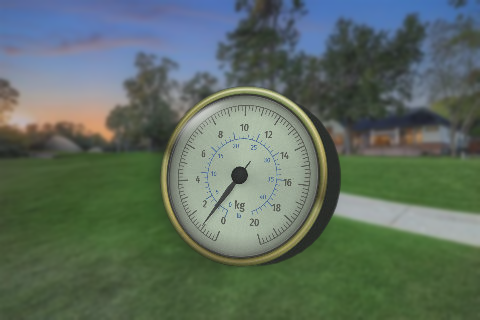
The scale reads 1kg
